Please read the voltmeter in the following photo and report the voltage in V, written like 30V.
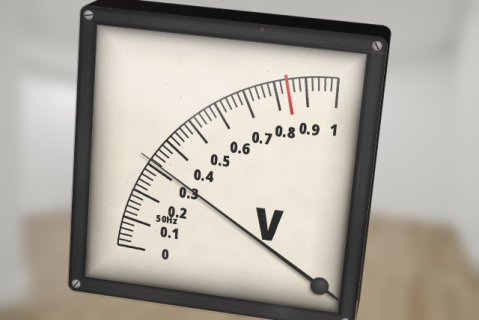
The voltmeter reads 0.32V
